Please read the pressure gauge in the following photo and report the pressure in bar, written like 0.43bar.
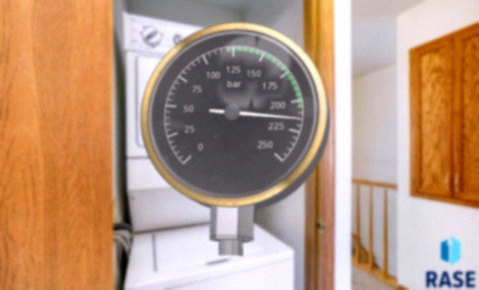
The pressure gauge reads 215bar
